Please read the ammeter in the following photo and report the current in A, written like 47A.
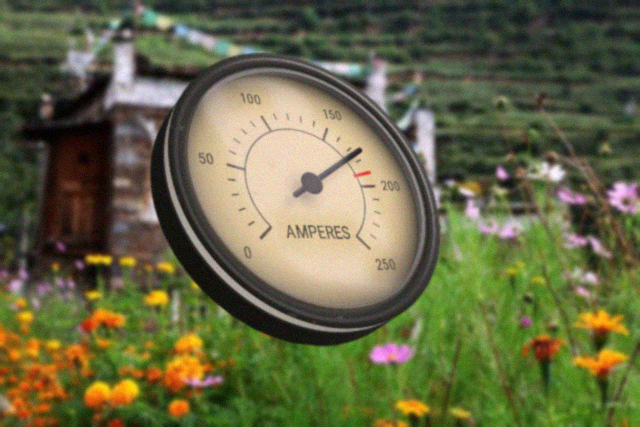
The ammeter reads 175A
